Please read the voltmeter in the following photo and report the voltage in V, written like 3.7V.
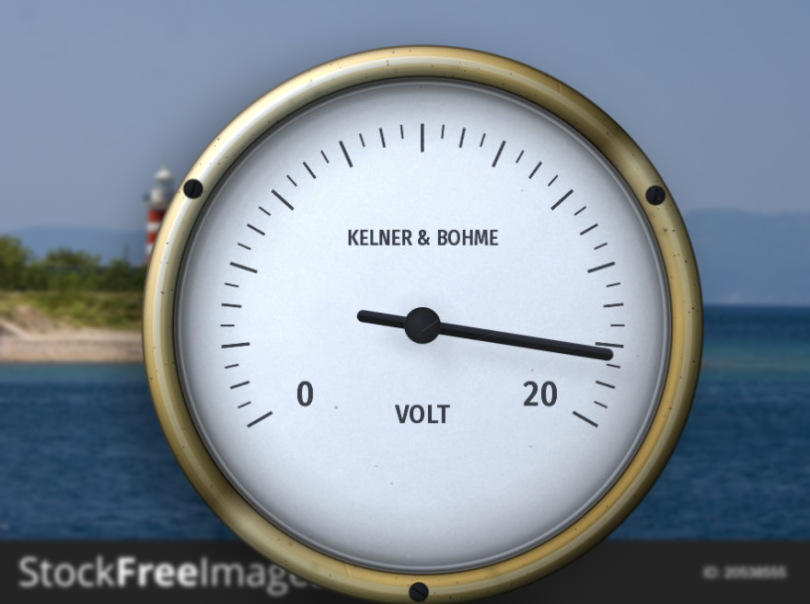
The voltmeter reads 18.25V
